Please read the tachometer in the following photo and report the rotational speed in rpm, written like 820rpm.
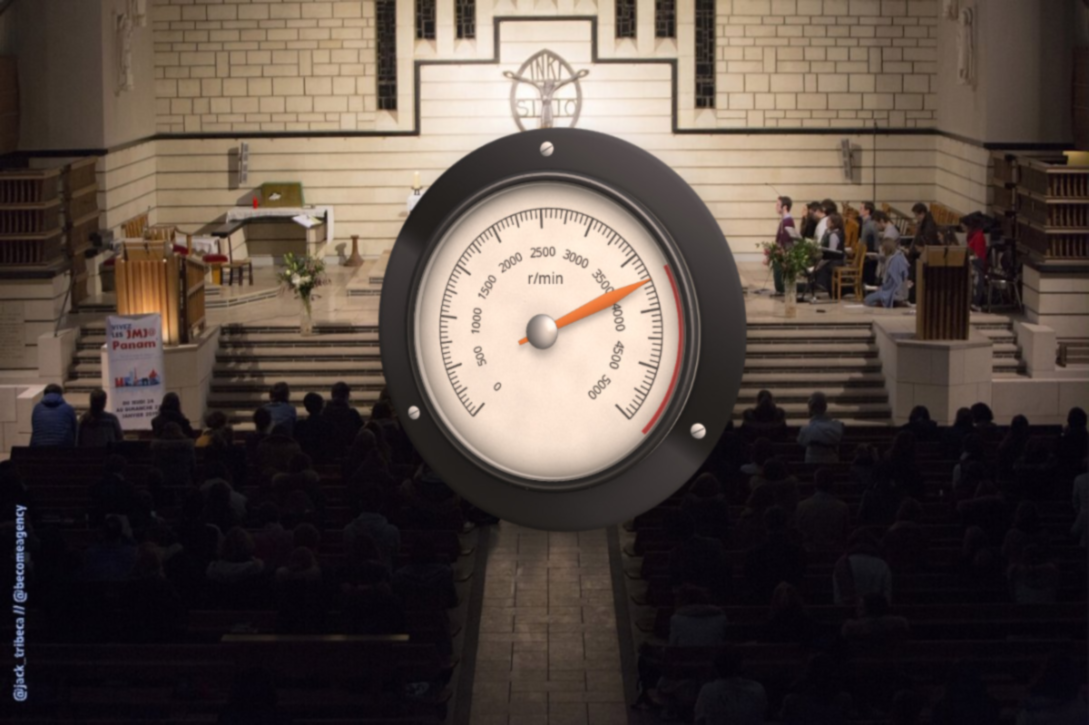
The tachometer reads 3750rpm
